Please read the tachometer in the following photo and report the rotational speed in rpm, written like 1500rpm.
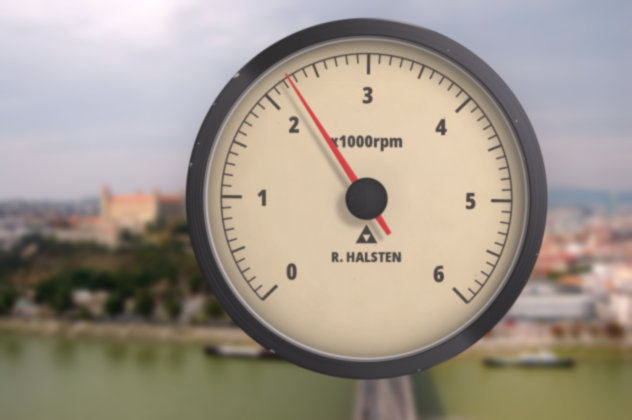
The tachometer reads 2250rpm
